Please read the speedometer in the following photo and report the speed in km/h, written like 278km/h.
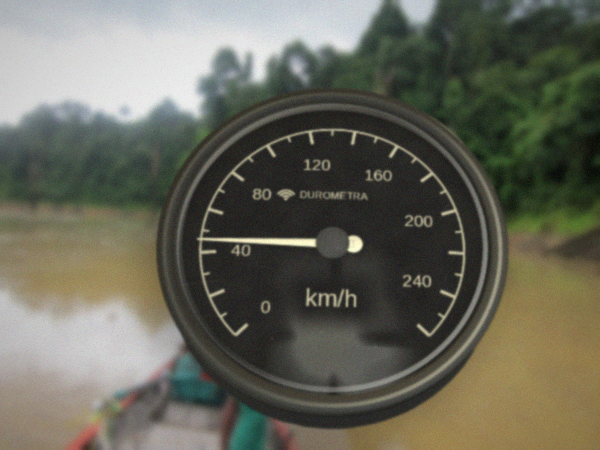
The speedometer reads 45km/h
